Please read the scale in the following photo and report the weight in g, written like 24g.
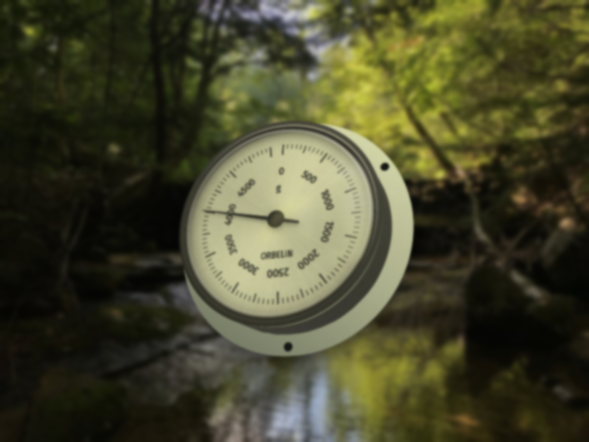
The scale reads 4000g
